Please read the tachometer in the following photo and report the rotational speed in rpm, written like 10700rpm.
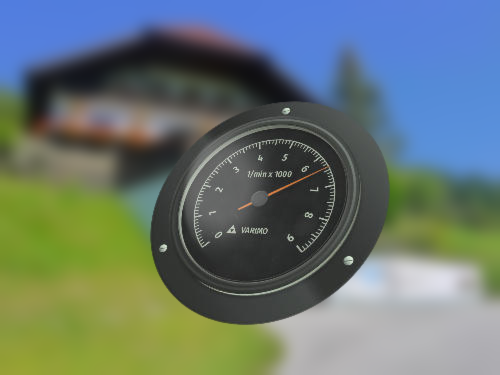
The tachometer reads 6500rpm
